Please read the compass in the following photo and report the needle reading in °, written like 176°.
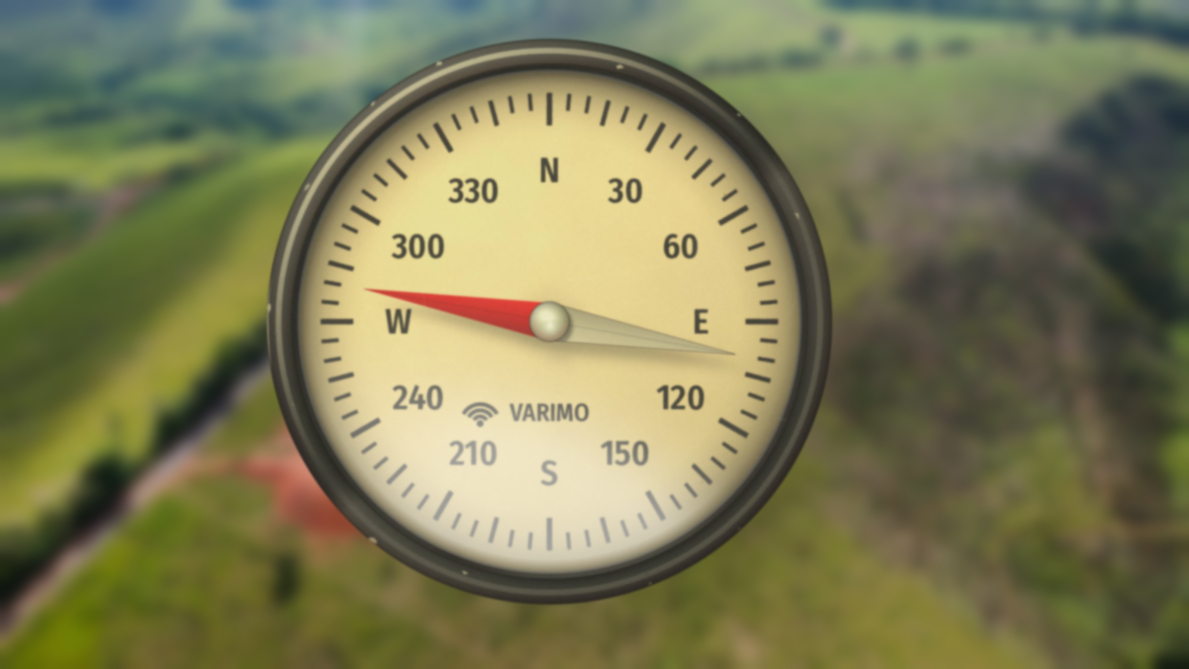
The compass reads 280°
